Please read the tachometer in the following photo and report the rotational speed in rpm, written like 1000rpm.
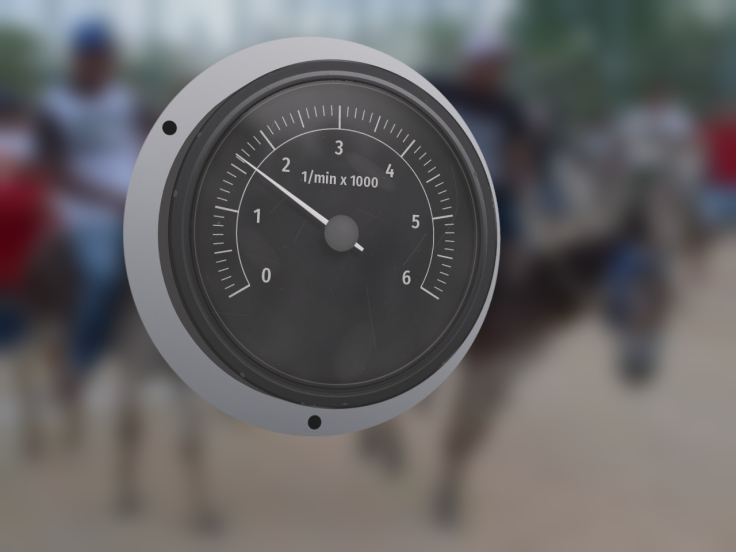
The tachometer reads 1600rpm
